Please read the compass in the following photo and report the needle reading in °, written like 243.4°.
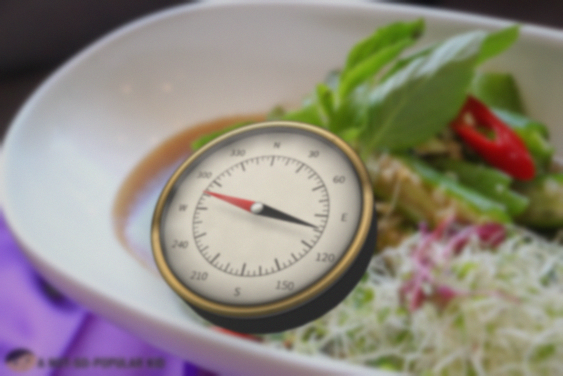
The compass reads 285°
